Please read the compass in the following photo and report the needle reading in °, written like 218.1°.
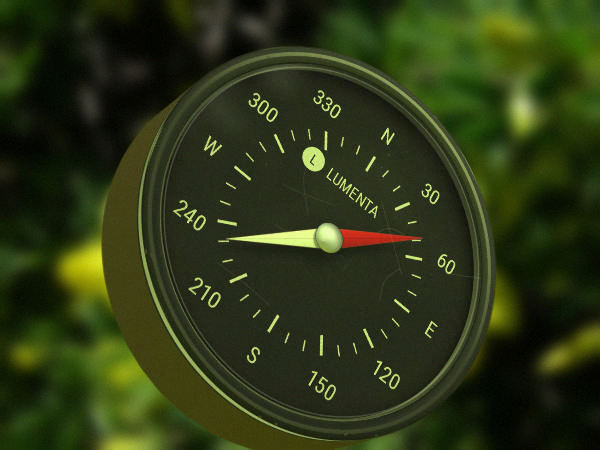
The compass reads 50°
